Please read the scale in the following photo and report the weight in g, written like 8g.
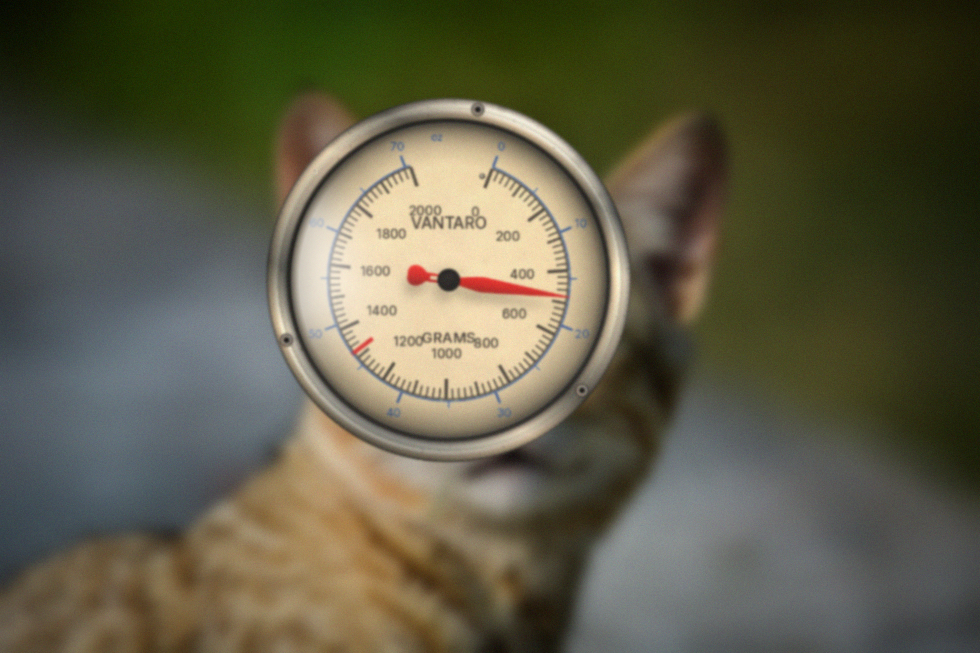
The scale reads 480g
